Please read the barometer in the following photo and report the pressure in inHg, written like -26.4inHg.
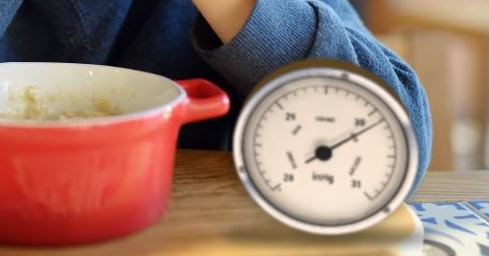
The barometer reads 30.1inHg
